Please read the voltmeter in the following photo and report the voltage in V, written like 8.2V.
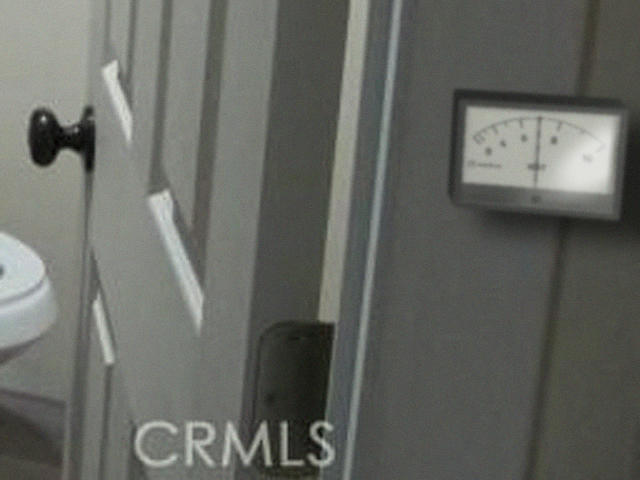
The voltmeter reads 7V
